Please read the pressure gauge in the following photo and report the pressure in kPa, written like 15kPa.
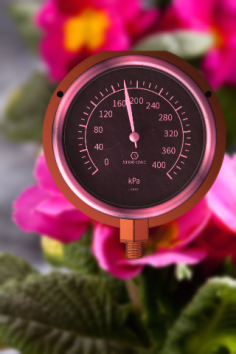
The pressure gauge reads 180kPa
